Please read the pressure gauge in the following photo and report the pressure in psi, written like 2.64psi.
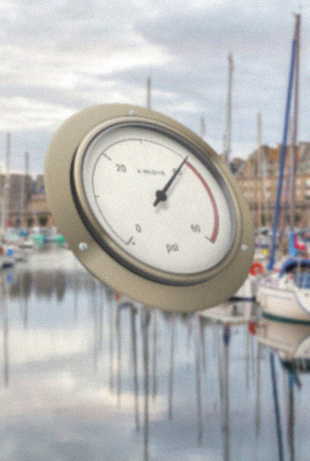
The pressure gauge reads 40psi
